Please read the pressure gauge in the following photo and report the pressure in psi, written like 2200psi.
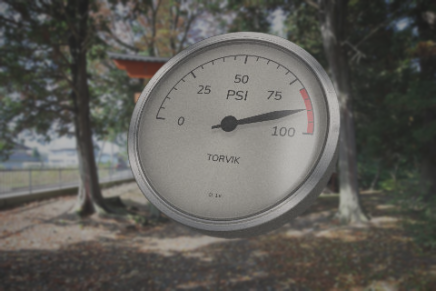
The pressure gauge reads 90psi
